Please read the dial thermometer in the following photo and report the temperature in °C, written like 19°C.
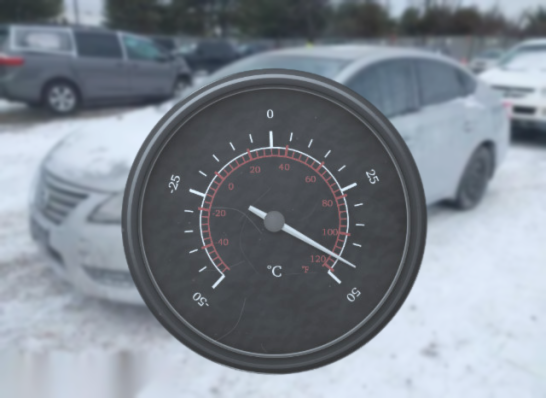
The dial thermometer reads 45°C
